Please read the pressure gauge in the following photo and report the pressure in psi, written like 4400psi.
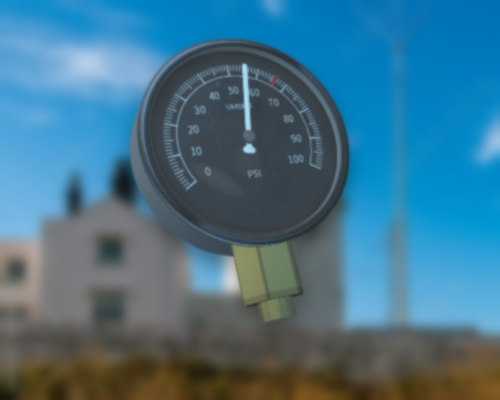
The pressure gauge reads 55psi
